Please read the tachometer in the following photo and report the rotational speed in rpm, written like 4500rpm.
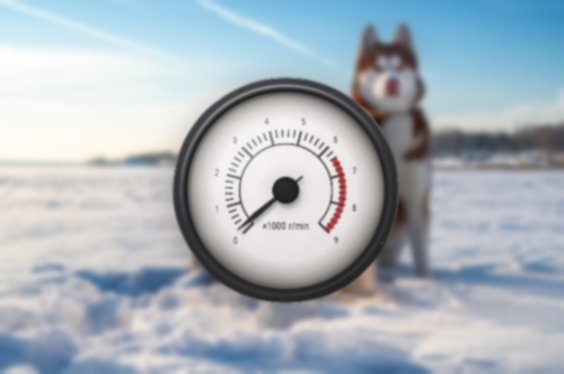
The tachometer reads 200rpm
